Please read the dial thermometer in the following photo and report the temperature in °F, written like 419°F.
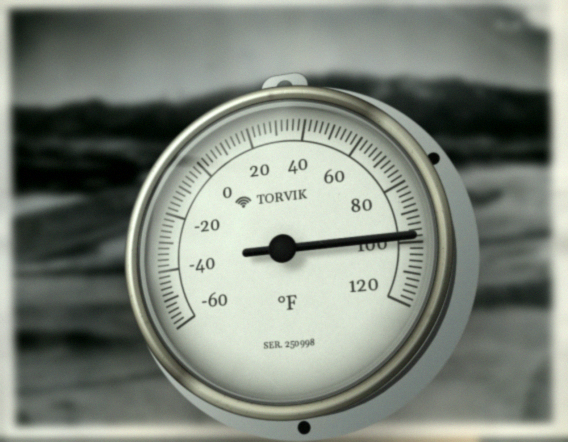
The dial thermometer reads 98°F
